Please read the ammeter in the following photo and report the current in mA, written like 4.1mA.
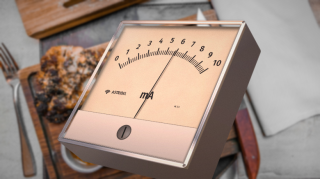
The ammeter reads 6mA
